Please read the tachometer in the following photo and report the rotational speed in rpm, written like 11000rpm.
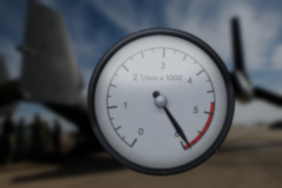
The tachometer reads 5875rpm
